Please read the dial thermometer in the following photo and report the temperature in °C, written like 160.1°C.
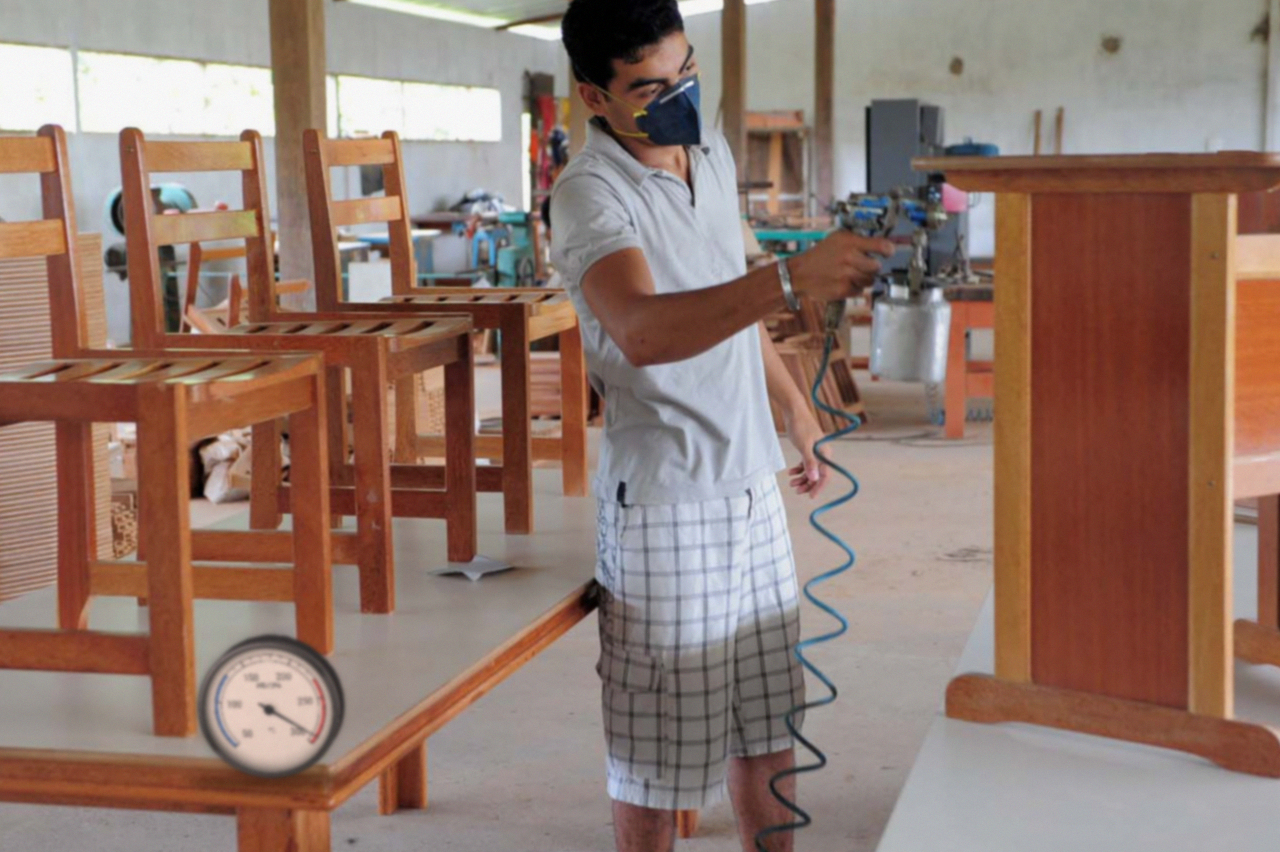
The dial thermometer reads 290°C
